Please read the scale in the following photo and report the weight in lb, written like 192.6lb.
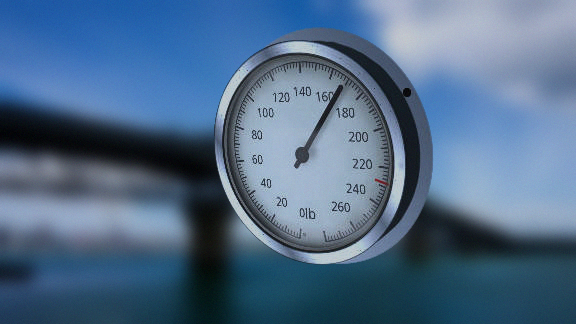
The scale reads 170lb
